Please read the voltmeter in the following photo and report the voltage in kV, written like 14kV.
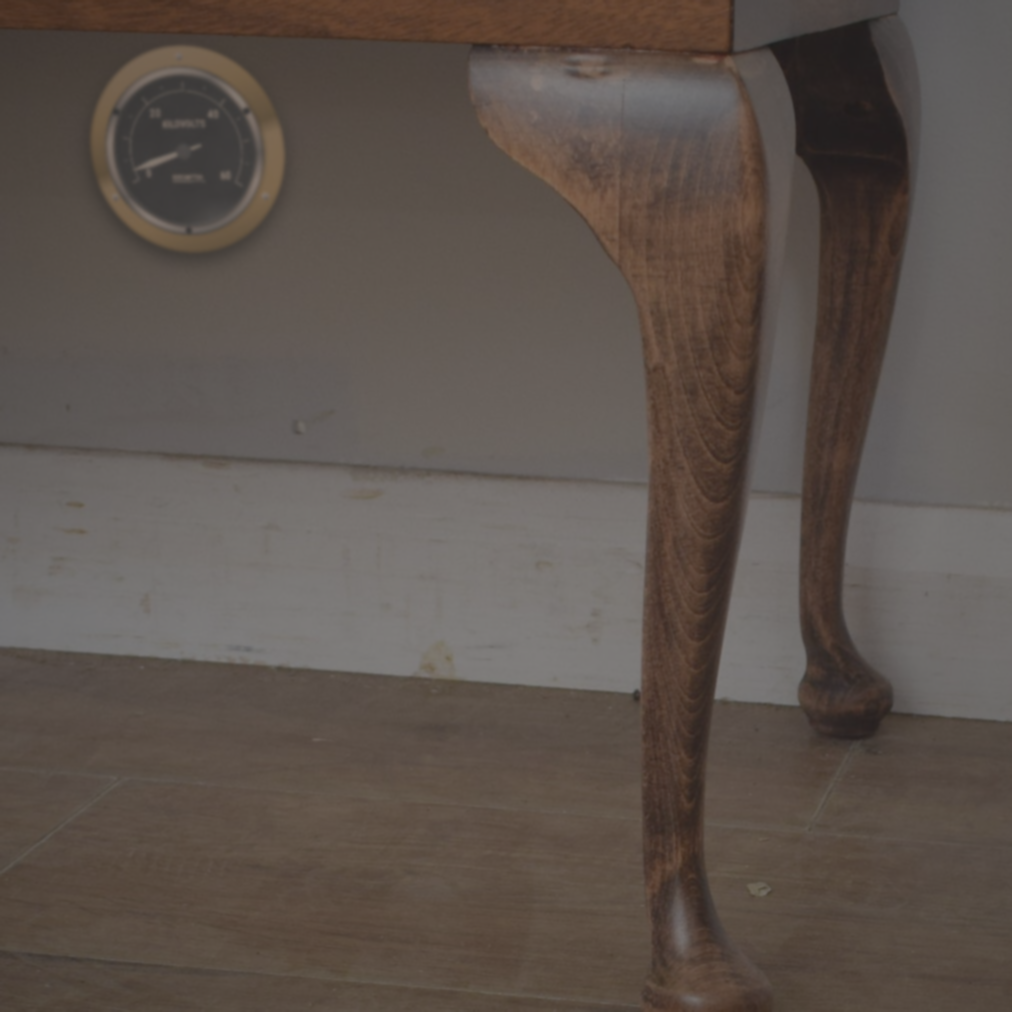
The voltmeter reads 2.5kV
